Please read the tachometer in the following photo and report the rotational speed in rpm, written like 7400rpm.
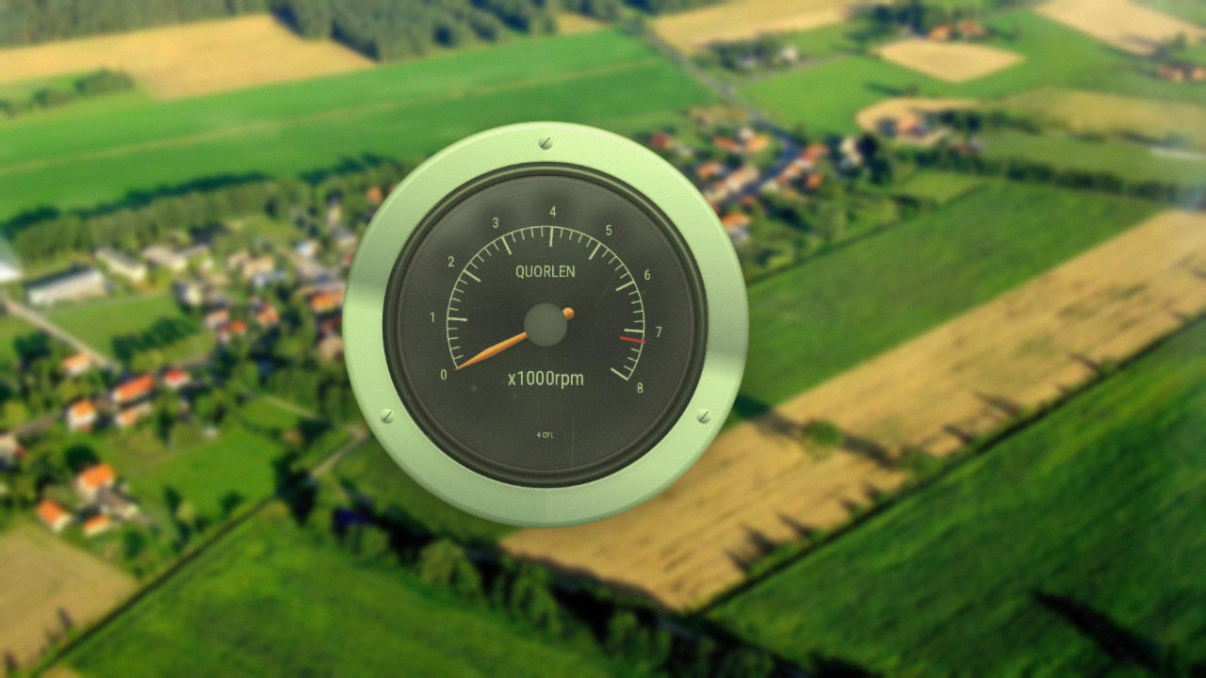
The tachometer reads 0rpm
